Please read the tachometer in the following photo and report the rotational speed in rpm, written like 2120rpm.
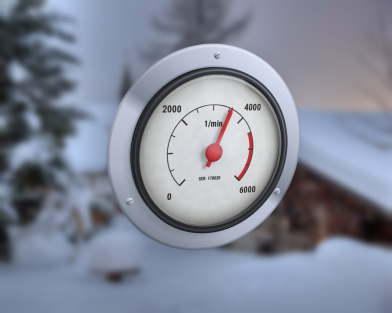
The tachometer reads 3500rpm
